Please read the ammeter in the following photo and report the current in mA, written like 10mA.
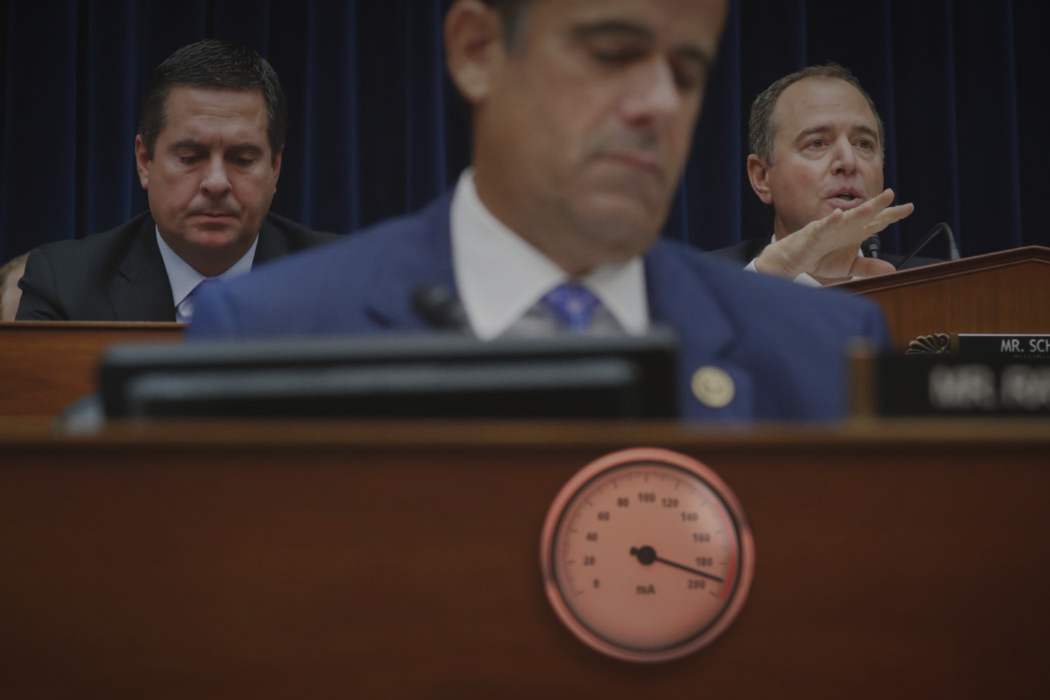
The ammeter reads 190mA
